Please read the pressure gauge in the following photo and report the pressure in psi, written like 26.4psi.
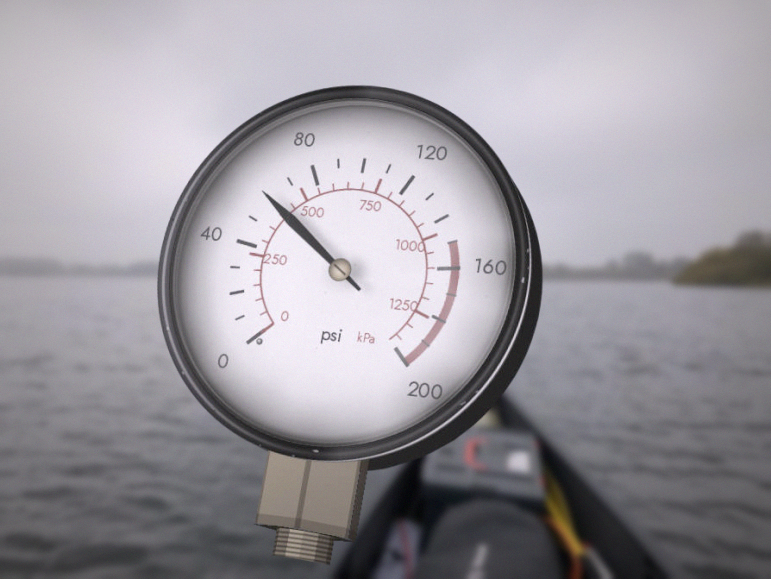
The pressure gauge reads 60psi
